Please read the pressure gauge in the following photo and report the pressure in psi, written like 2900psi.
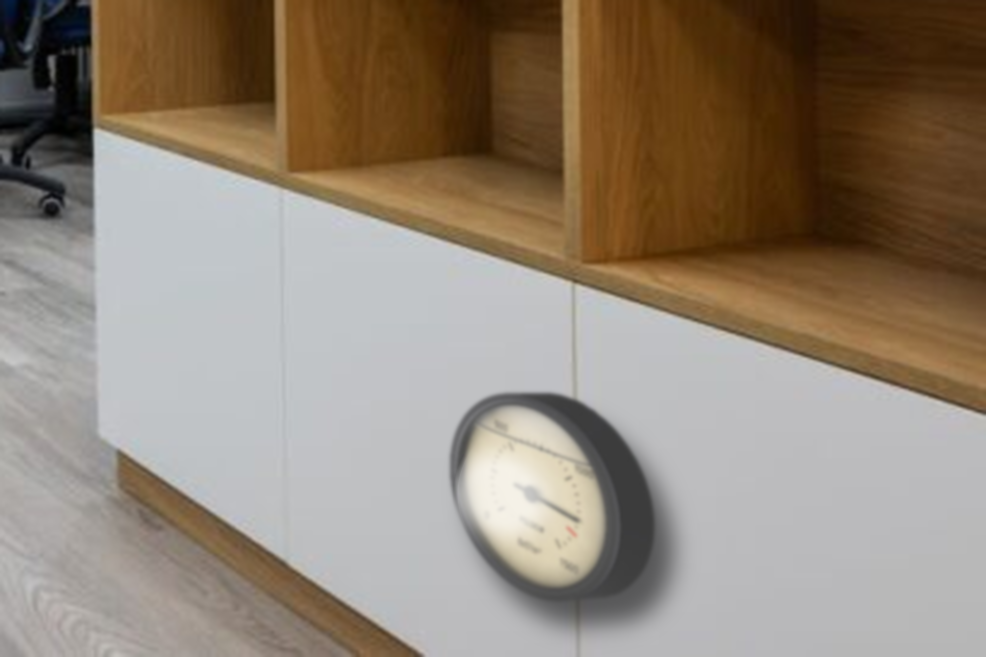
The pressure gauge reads 1250psi
